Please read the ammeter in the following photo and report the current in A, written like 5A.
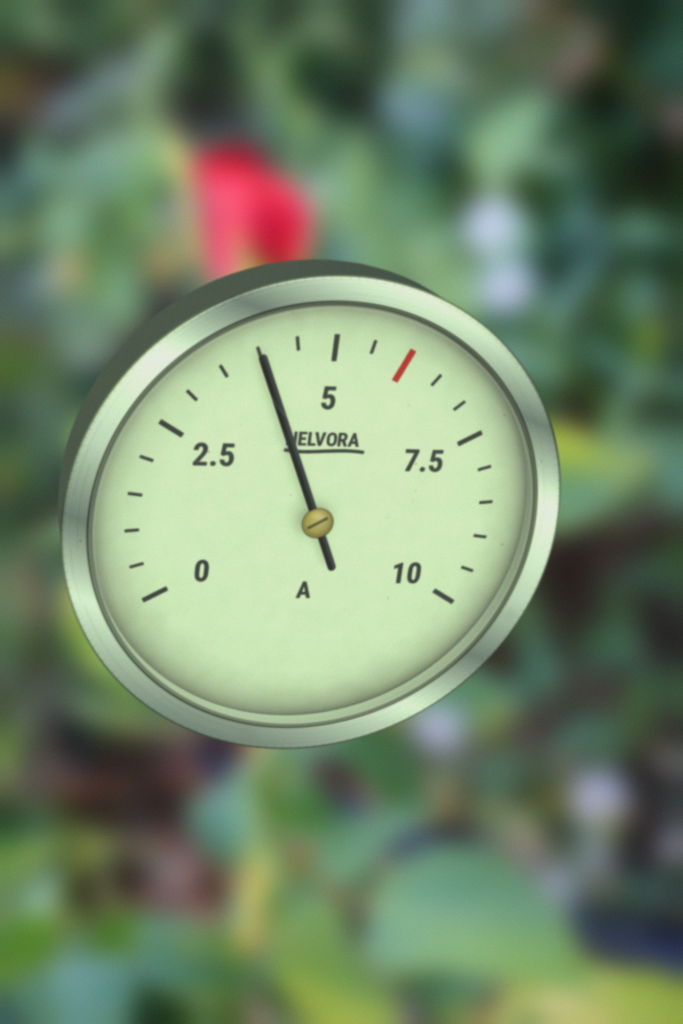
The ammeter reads 4A
